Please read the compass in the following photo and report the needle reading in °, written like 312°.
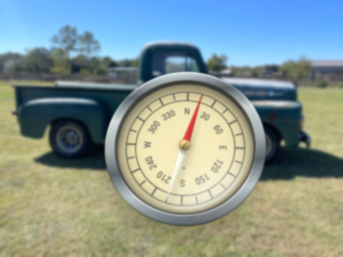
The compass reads 15°
